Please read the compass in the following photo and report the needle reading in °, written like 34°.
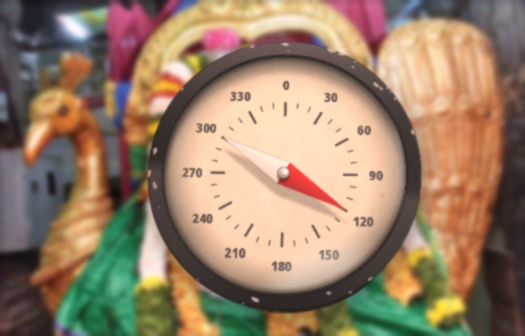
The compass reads 120°
